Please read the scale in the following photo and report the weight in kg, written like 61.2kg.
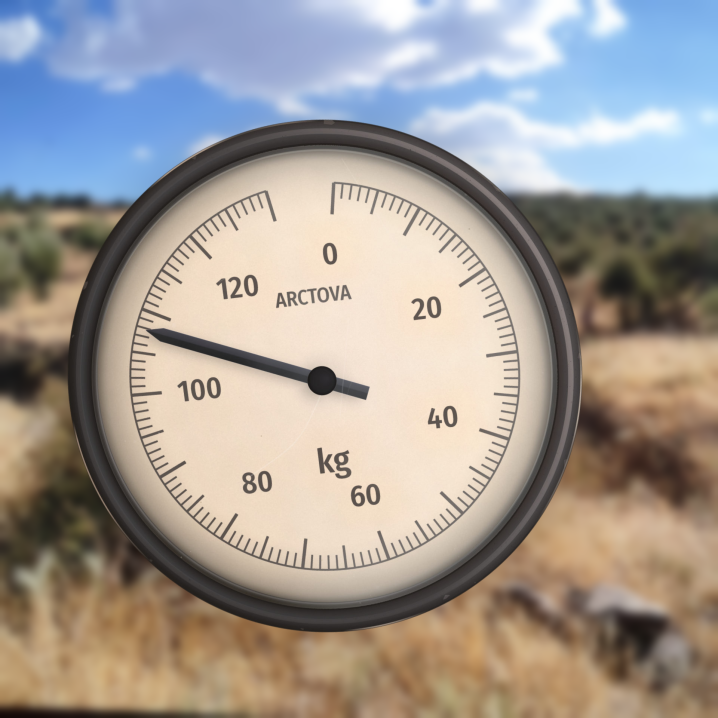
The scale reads 108kg
